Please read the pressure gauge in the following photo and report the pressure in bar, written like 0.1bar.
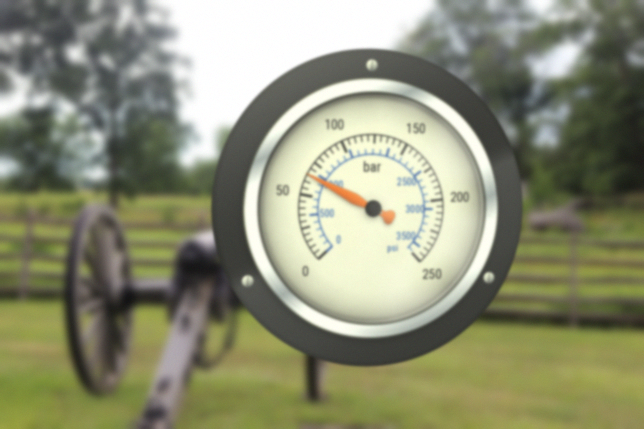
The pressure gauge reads 65bar
